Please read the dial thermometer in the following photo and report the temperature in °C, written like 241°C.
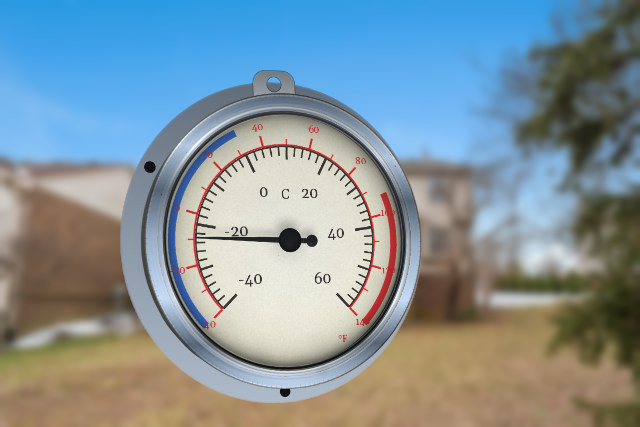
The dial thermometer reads -23°C
